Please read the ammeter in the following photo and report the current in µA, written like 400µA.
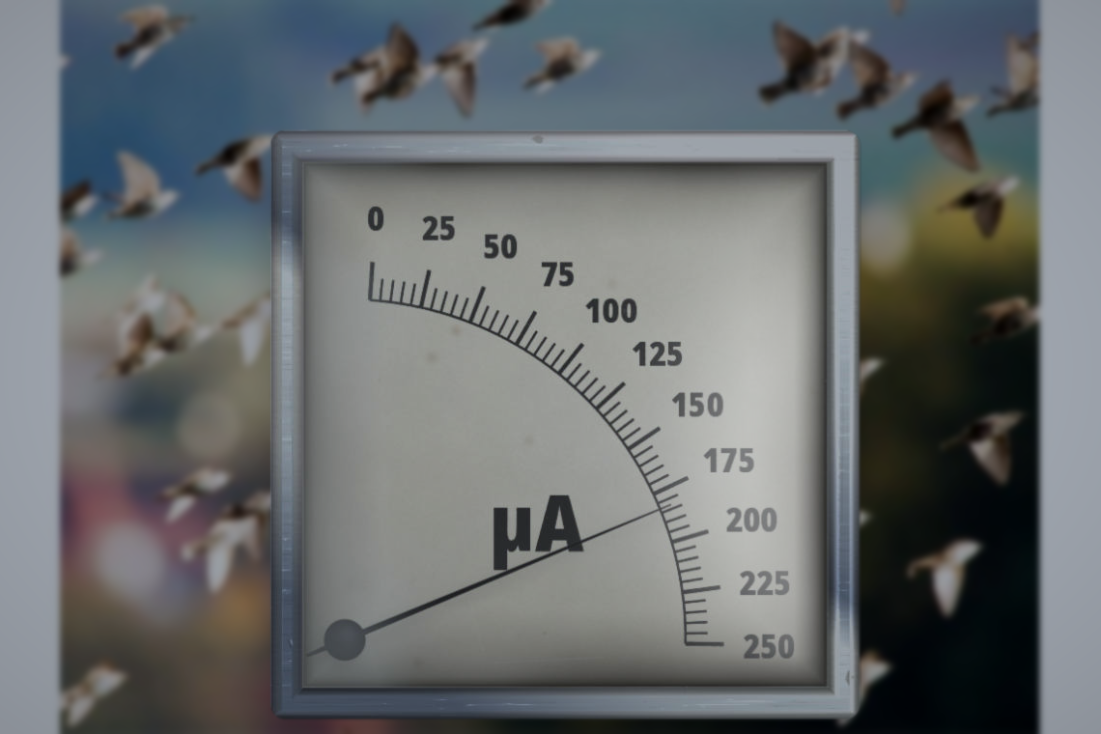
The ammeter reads 182.5µA
